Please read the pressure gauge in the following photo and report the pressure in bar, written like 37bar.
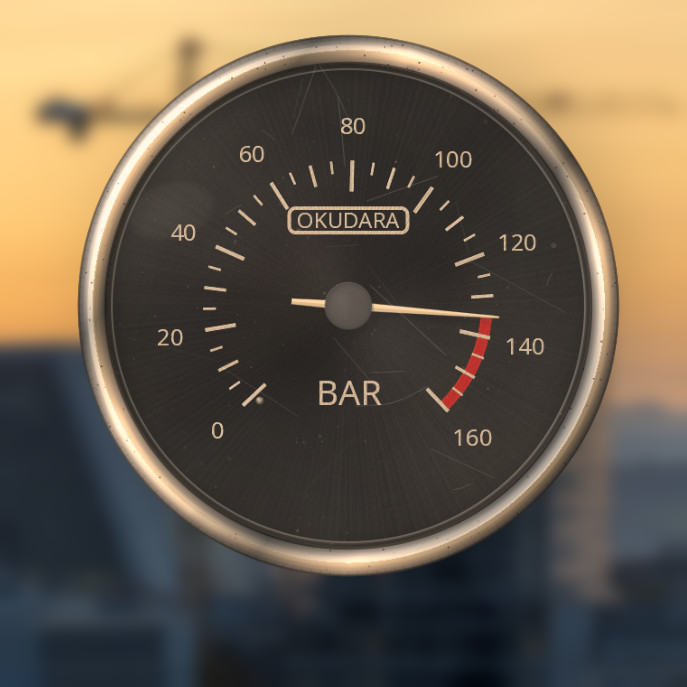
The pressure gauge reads 135bar
